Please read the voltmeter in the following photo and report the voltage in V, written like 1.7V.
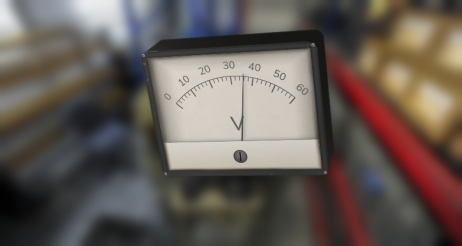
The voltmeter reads 36V
